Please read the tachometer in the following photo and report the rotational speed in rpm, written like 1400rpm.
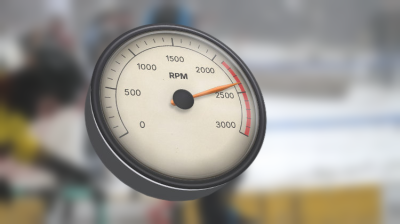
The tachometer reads 2400rpm
